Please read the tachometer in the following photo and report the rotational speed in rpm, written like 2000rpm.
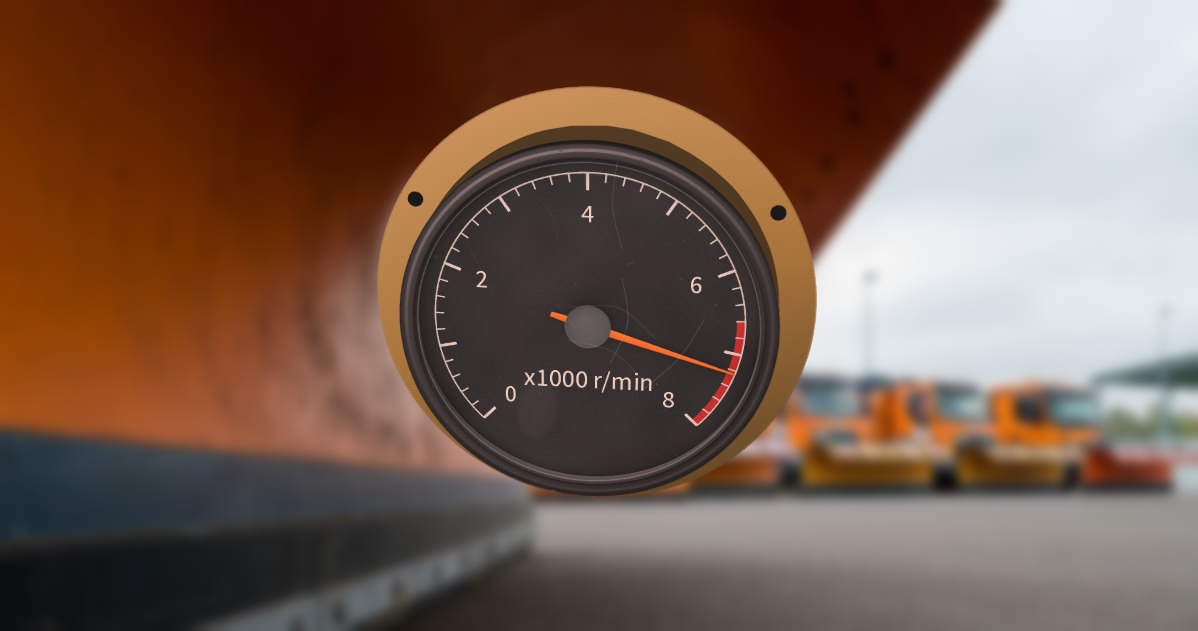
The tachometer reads 7200rpm
